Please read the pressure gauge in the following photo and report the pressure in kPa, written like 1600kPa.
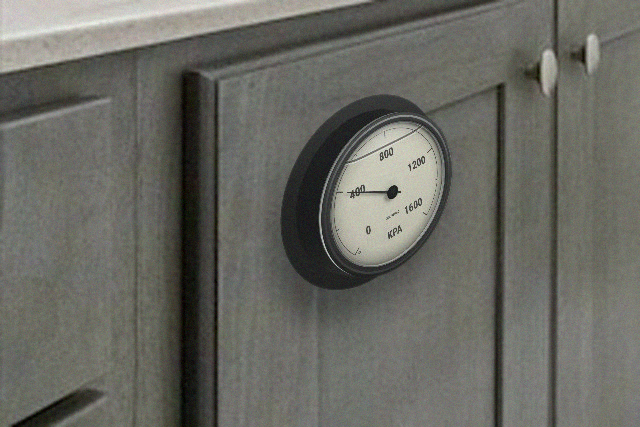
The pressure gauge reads 400kPa
